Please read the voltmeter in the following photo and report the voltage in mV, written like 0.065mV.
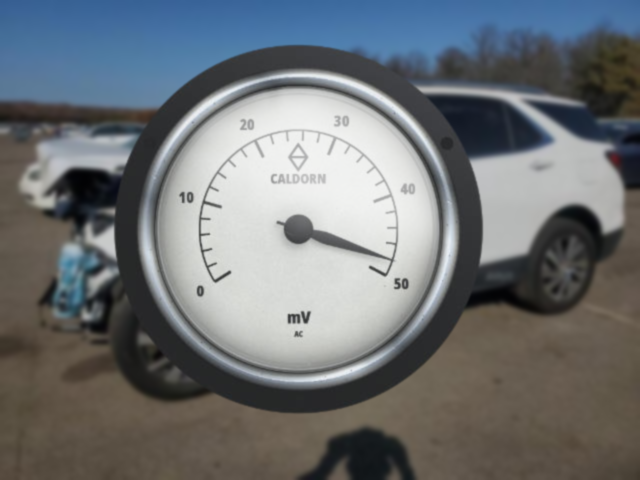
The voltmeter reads 48mV
